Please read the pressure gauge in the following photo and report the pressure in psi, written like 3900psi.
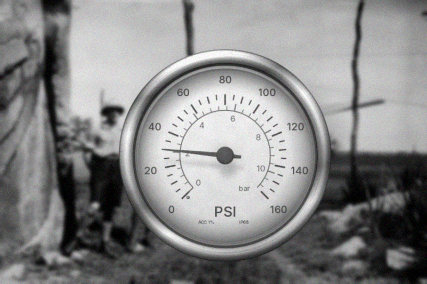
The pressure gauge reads 30psi
